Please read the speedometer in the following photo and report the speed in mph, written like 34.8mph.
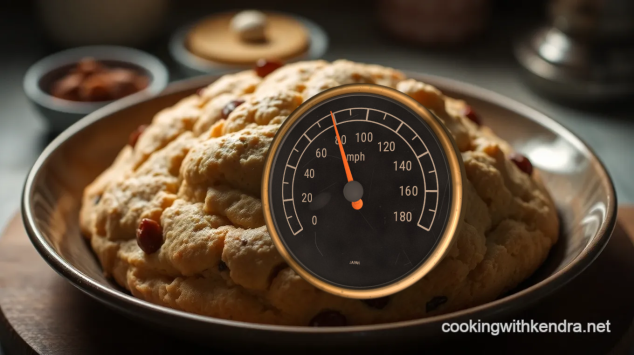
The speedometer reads 80mph
